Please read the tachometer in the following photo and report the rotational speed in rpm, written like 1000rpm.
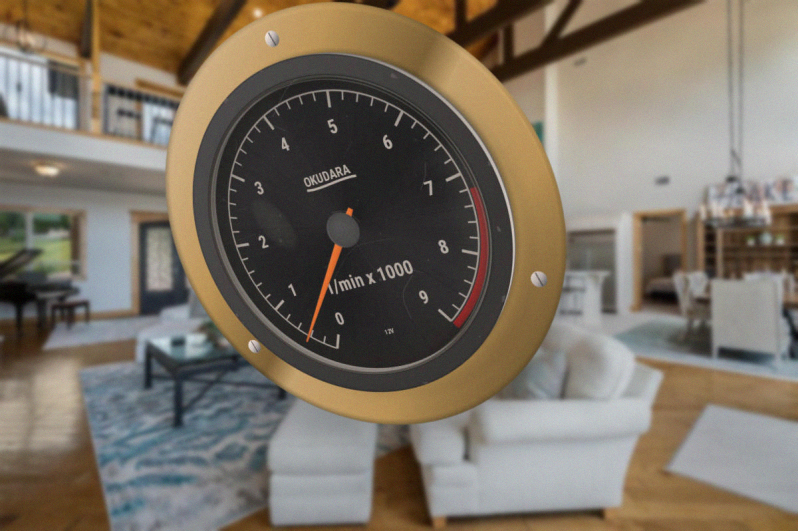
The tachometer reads 400rpm
